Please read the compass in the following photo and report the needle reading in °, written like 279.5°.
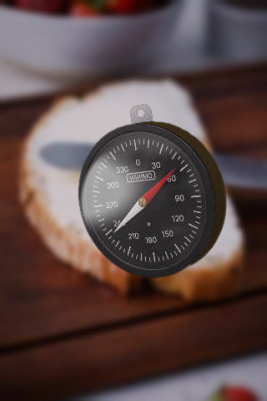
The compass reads 55°
